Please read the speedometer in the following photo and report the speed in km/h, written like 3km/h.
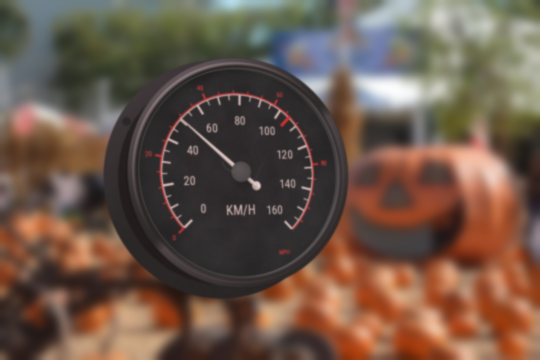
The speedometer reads 50km/h
